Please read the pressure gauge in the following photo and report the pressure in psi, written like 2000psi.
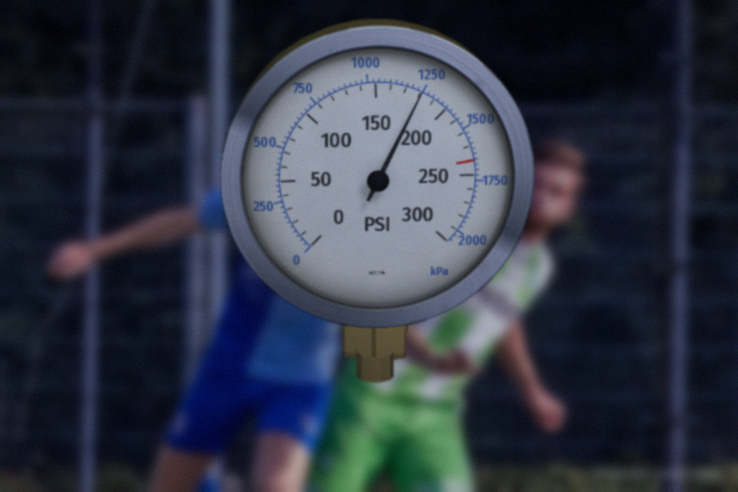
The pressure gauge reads 180psi
